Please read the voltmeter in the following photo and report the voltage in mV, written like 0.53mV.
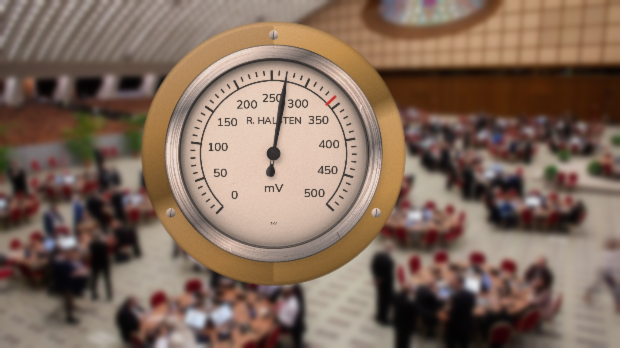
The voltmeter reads 270mV
